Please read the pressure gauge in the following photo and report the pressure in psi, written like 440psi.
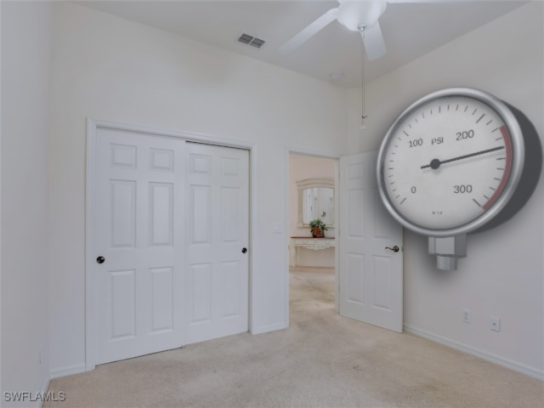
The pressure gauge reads 240psi
